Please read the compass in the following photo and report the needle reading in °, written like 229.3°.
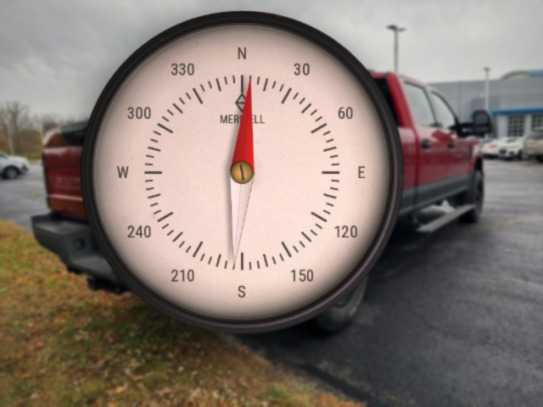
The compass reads 5°
